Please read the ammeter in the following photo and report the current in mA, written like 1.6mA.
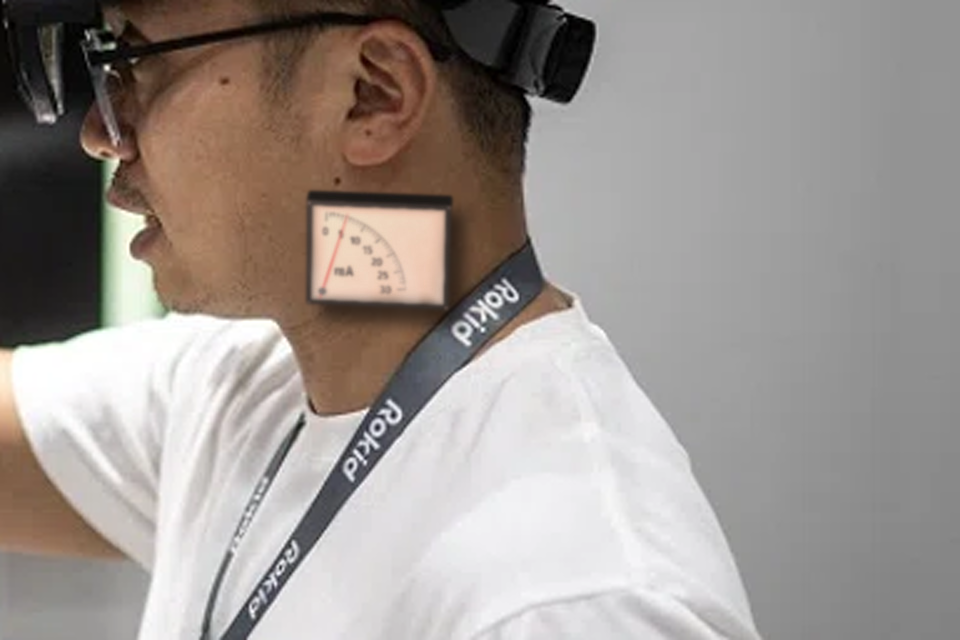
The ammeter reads 5mA
